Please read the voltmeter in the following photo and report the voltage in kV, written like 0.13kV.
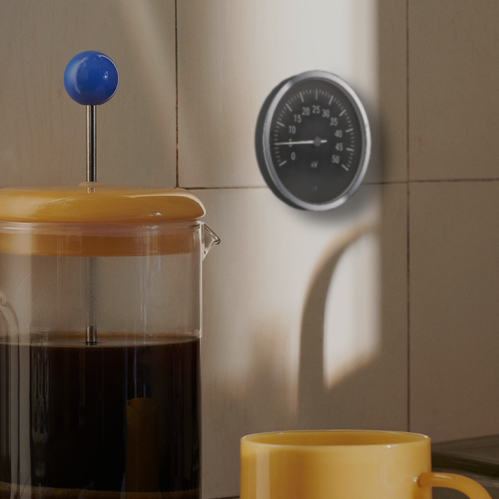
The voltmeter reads 5kV
